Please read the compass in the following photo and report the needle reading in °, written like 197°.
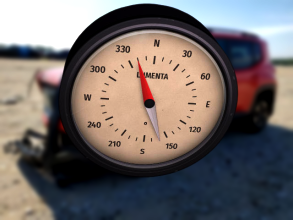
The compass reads 340°
